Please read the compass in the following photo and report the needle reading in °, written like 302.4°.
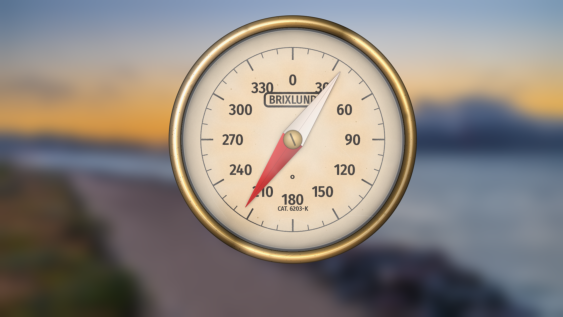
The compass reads 215°
